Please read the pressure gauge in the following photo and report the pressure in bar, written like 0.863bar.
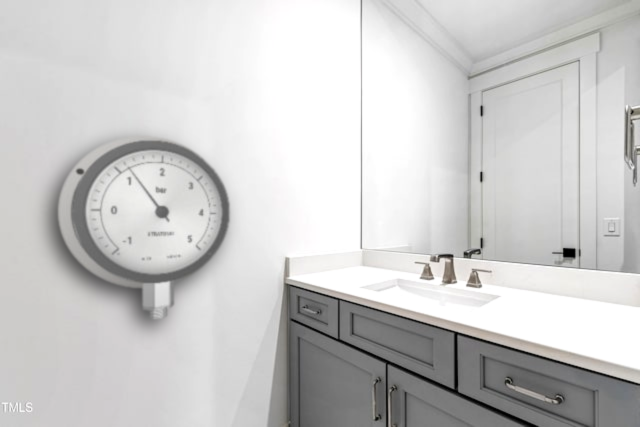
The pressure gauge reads 1.2bar
